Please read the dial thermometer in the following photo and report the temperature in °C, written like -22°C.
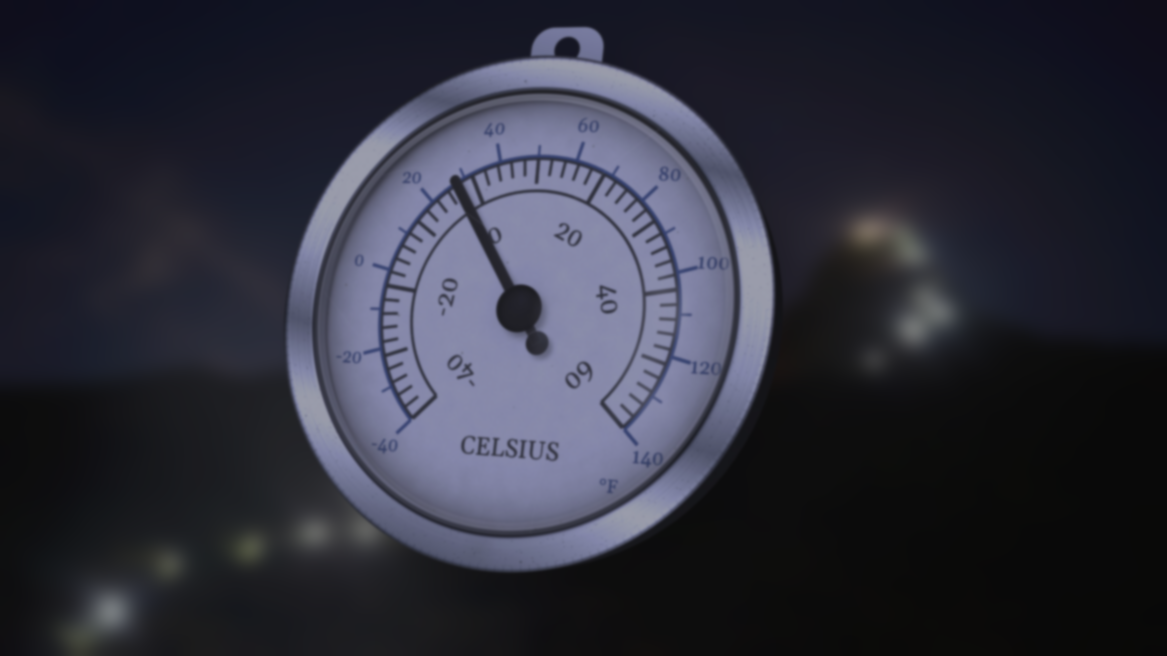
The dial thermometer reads -2°C
